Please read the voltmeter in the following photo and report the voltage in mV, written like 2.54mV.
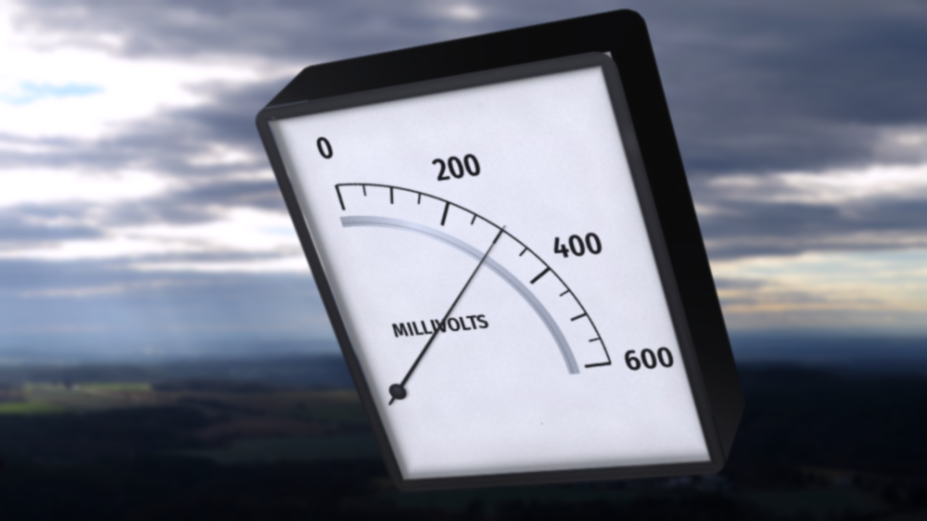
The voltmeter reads 300mV
